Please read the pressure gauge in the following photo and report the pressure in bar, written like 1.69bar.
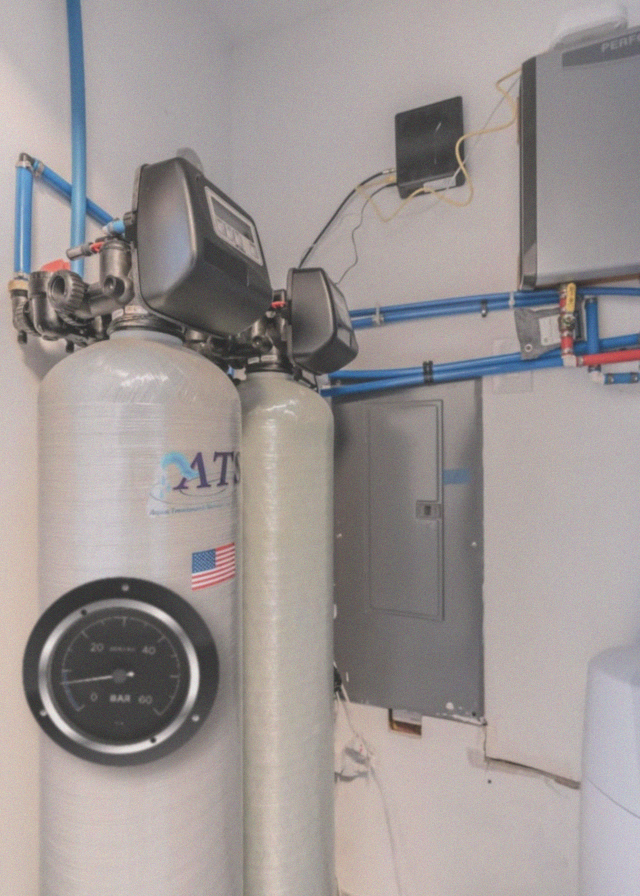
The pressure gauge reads 7.5bar
